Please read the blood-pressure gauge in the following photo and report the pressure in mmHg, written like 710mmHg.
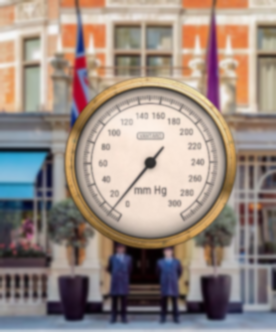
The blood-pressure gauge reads 10mmHg
